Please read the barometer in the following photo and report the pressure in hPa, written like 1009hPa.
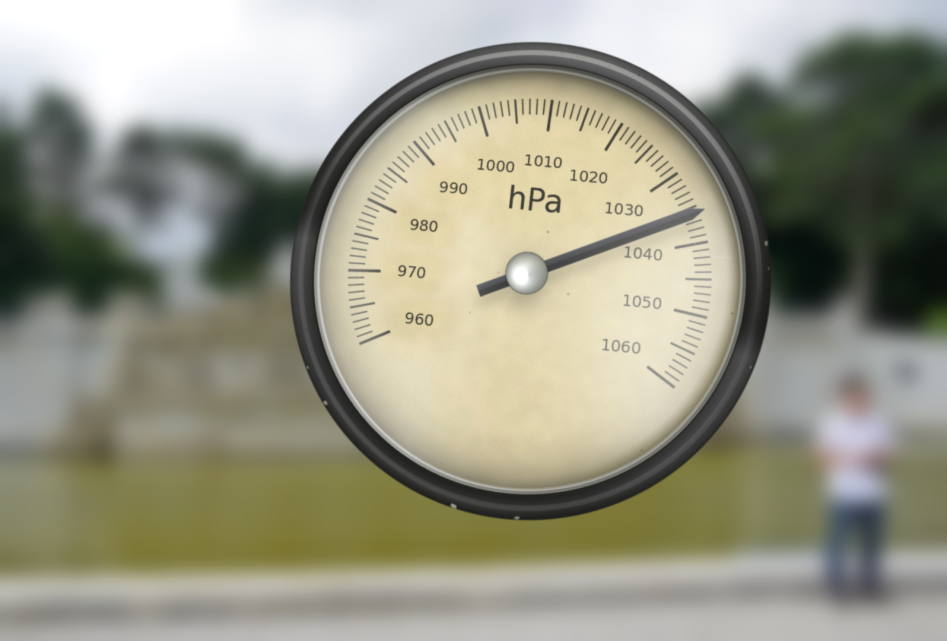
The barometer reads 1036hPa
